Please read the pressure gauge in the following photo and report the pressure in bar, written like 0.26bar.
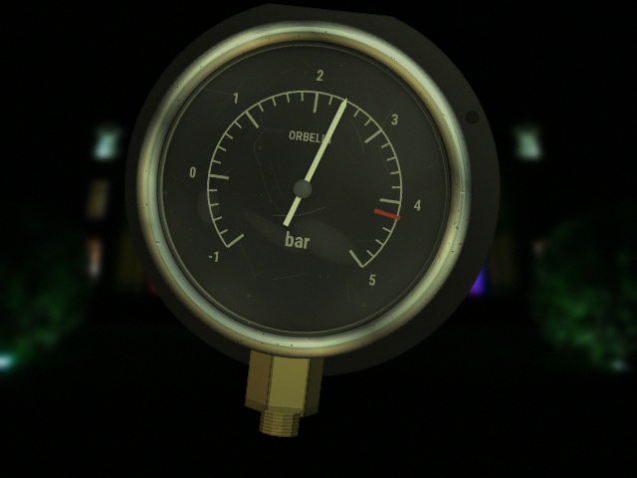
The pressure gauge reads 2.4bar
